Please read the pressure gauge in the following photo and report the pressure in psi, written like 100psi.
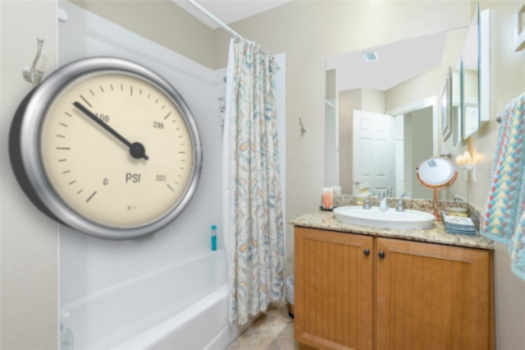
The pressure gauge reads 90psi
